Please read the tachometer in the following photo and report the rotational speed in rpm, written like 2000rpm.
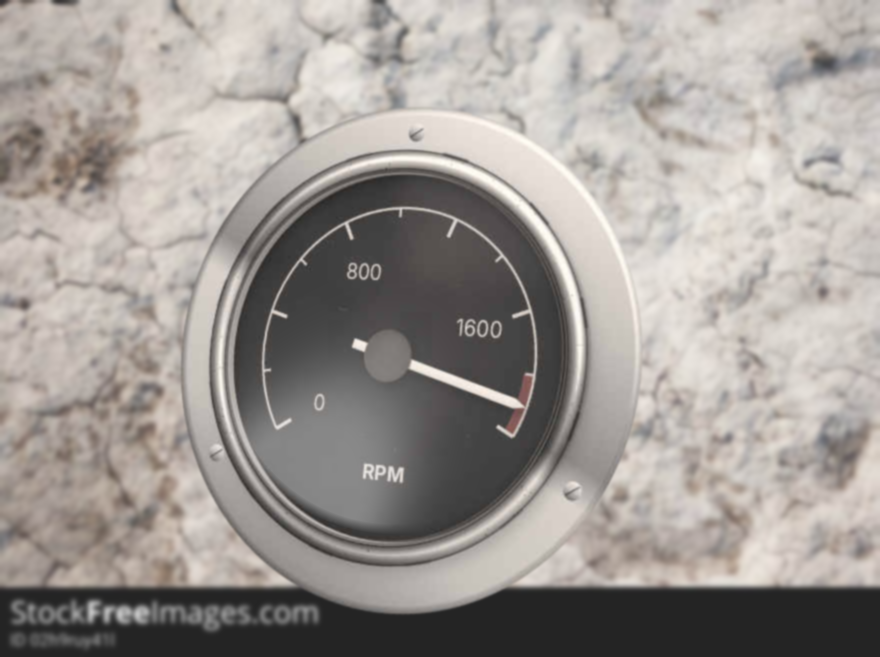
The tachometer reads 1900rpm
